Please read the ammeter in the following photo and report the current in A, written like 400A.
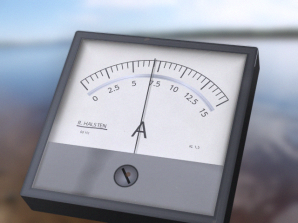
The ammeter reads 7A
